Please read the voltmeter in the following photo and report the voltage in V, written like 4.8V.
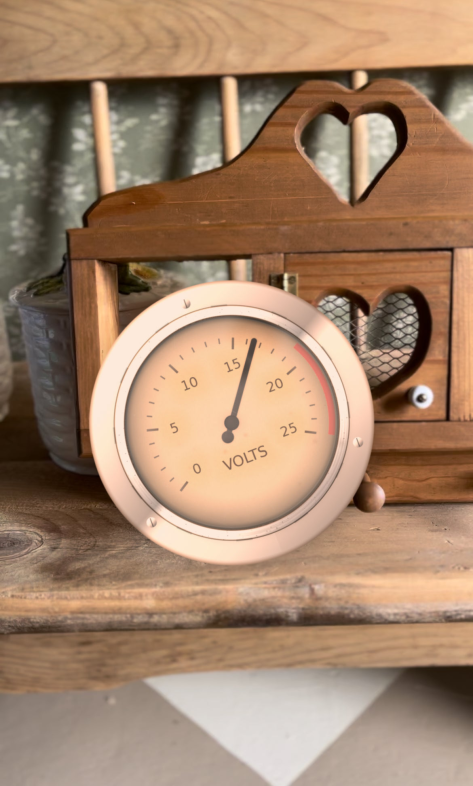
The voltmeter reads 16.5V
